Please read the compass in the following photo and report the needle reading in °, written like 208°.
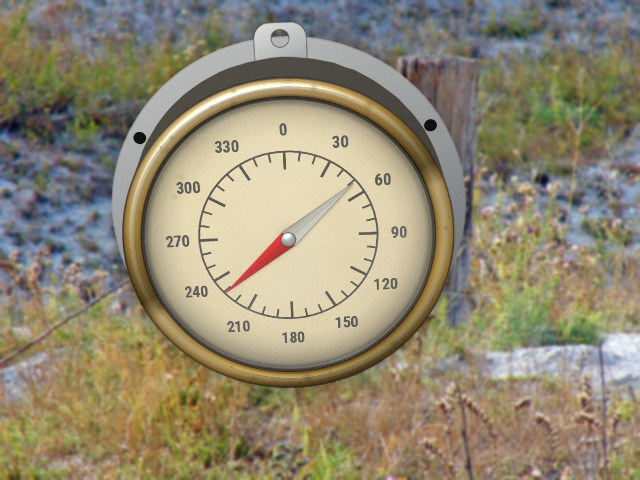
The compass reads 230°
